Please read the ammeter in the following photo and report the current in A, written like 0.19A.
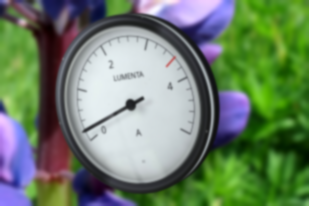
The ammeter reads 0.2A
